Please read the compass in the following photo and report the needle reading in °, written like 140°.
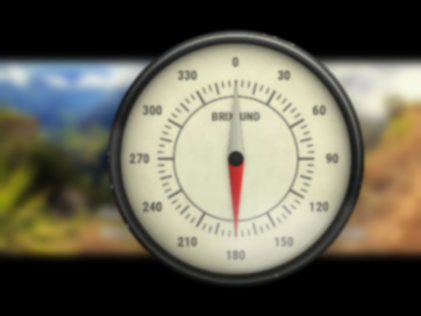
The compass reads 180°
